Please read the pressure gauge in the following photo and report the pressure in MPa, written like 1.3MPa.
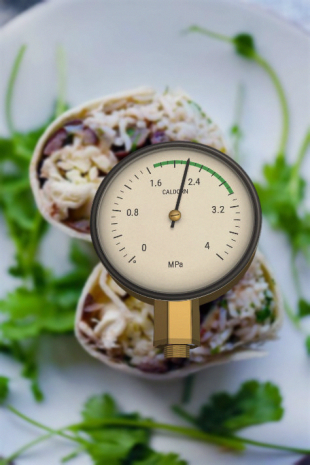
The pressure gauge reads 2.2MPa
